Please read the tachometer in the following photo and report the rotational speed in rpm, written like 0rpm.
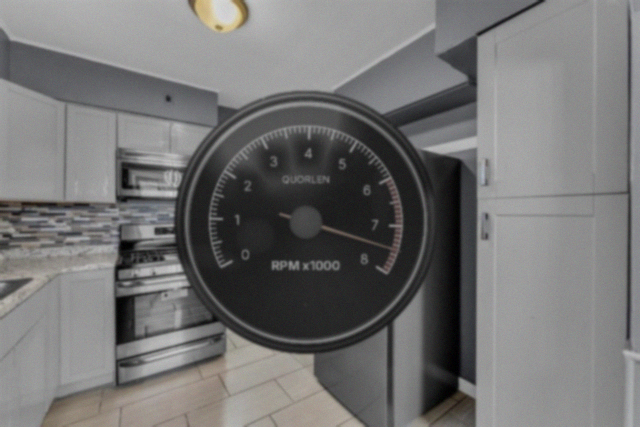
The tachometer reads 7500rpm
